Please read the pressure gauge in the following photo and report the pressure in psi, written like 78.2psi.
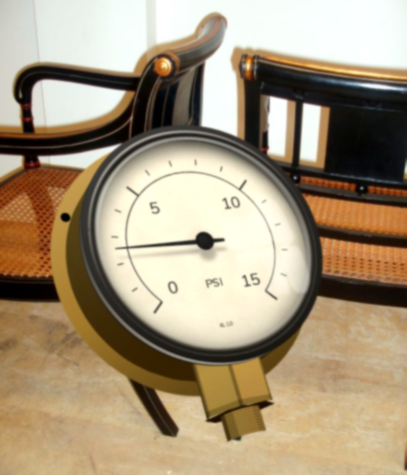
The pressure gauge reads 2.5psi
